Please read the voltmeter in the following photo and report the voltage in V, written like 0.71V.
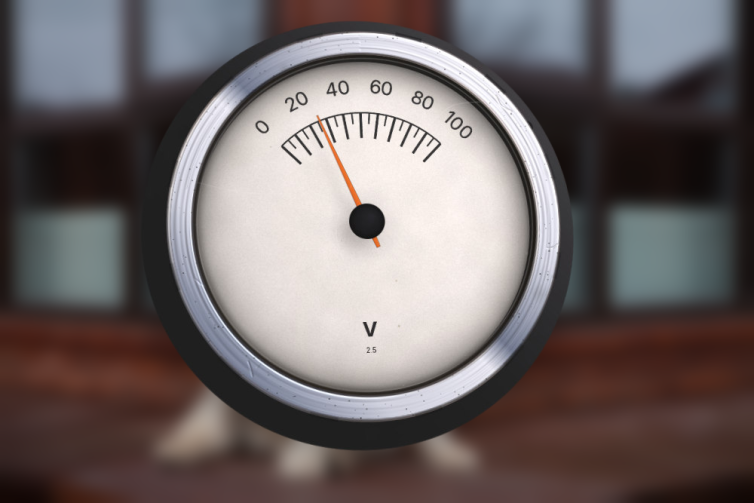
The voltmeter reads 25V
